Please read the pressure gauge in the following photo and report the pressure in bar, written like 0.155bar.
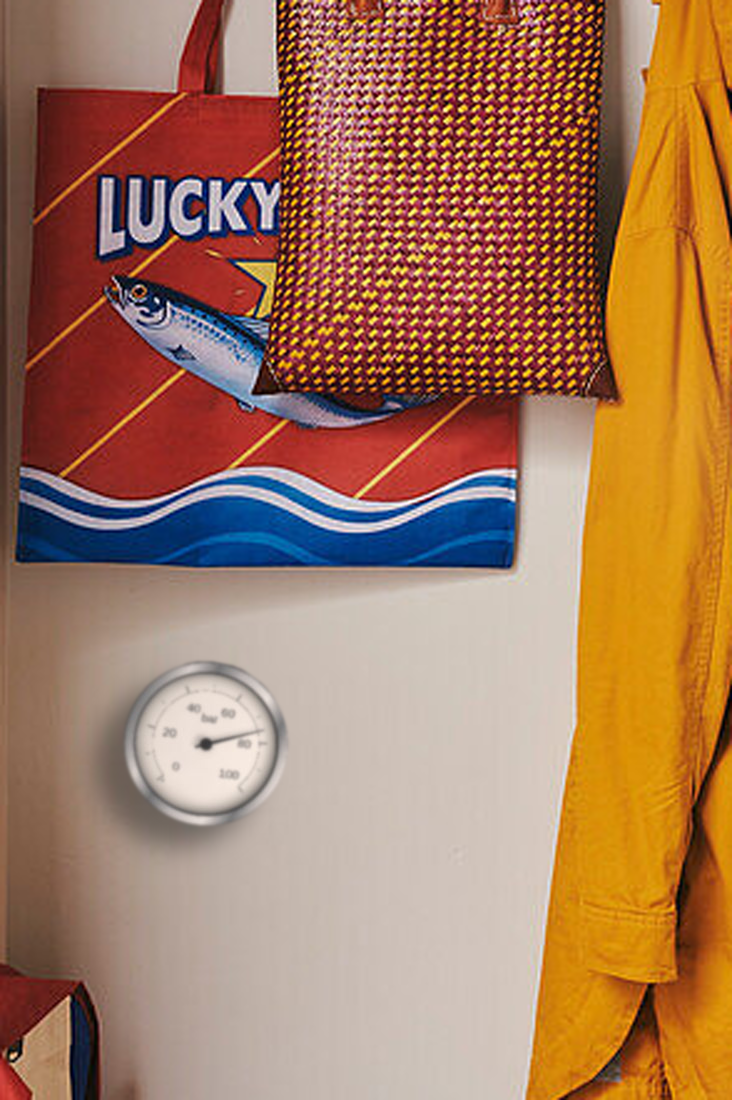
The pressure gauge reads 75bar
